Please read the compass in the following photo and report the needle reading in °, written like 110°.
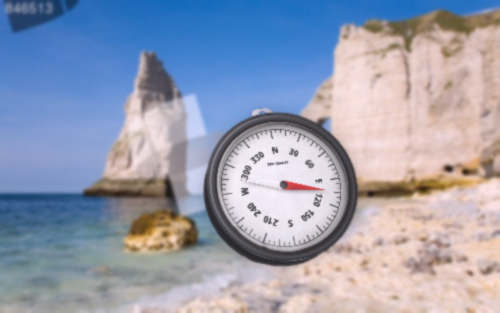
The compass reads 105°
